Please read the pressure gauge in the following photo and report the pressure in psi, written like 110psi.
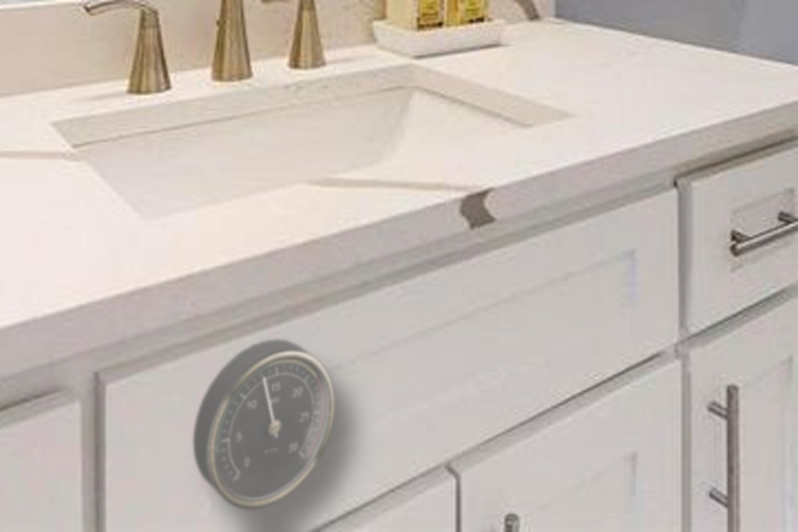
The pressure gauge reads 13psi
